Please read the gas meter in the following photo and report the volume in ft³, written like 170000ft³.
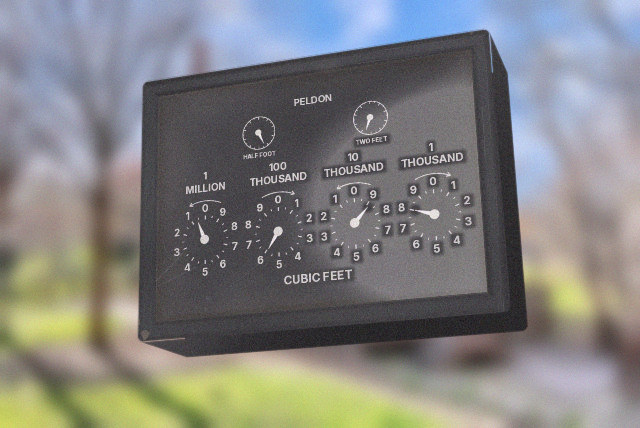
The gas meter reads 58800ft³
